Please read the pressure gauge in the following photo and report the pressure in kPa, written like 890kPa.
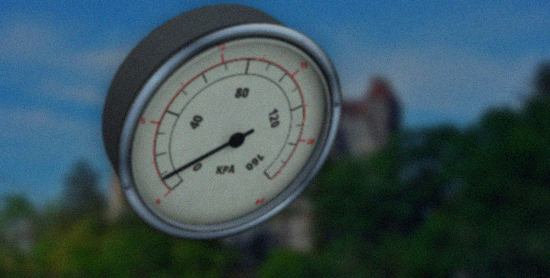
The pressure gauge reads 10kPa
